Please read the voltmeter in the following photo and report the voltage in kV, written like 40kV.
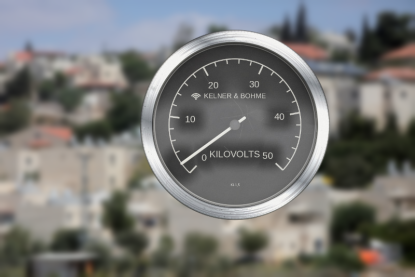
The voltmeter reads 2kV
